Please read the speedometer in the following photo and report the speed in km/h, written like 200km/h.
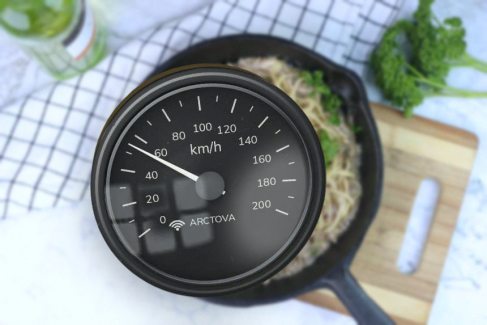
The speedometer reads 55km/h
